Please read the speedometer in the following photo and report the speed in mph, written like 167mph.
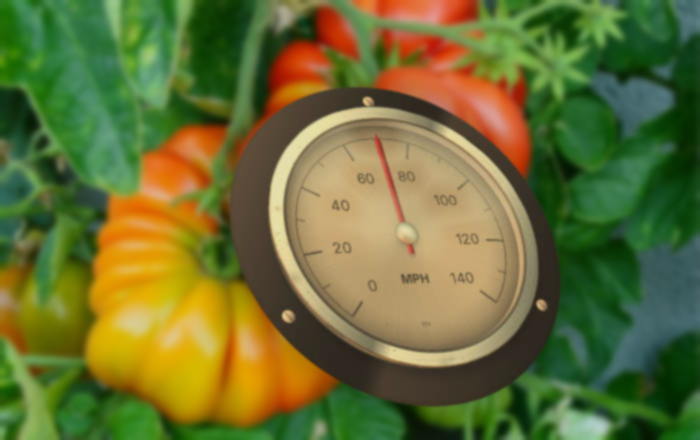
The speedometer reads 70mph
